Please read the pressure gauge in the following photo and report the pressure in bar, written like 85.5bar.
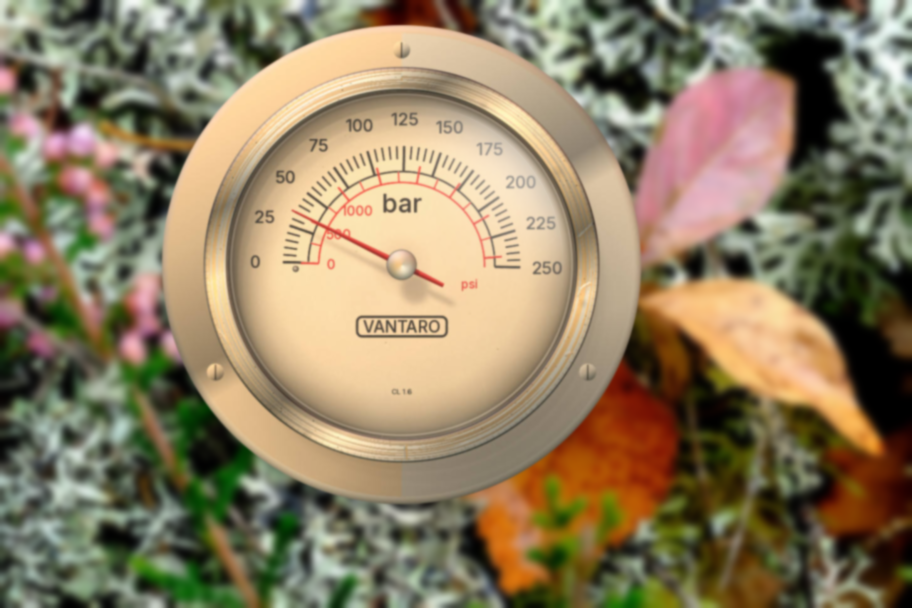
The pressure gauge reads 35bar
